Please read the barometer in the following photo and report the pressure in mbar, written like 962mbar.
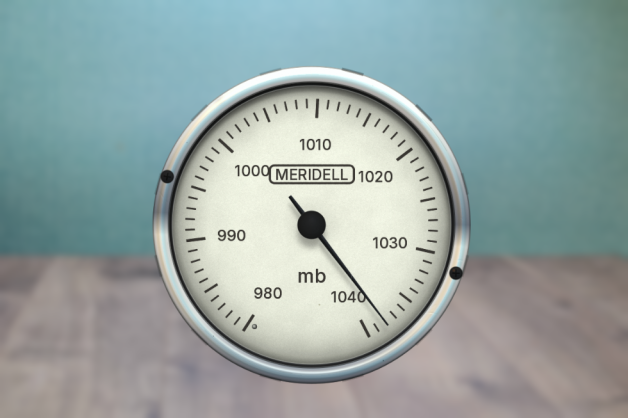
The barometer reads 1038mbar
